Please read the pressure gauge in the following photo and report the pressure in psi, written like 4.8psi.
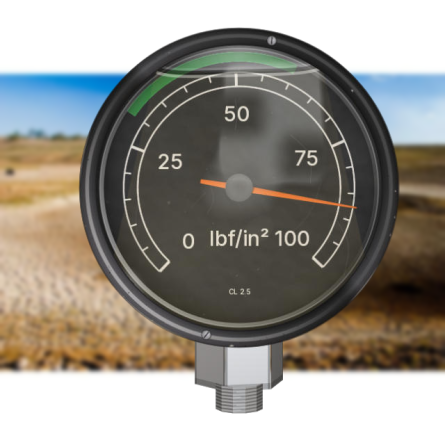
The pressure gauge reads 87.5psi
